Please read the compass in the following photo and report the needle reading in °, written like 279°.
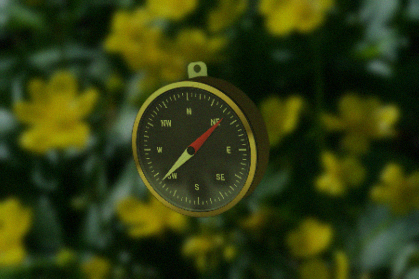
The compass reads 50°
